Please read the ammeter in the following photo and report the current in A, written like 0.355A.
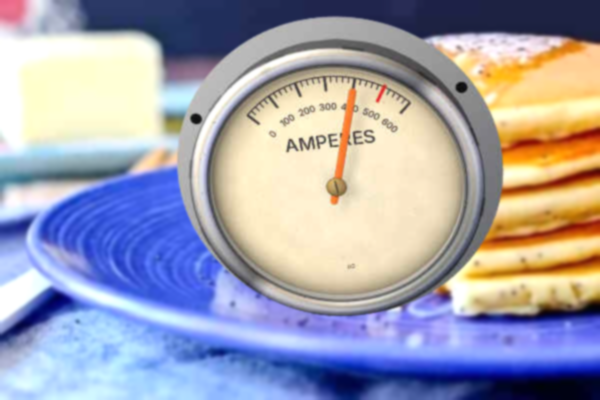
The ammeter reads 400A
